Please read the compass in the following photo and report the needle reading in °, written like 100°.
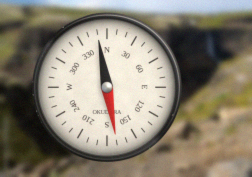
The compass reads 170°
